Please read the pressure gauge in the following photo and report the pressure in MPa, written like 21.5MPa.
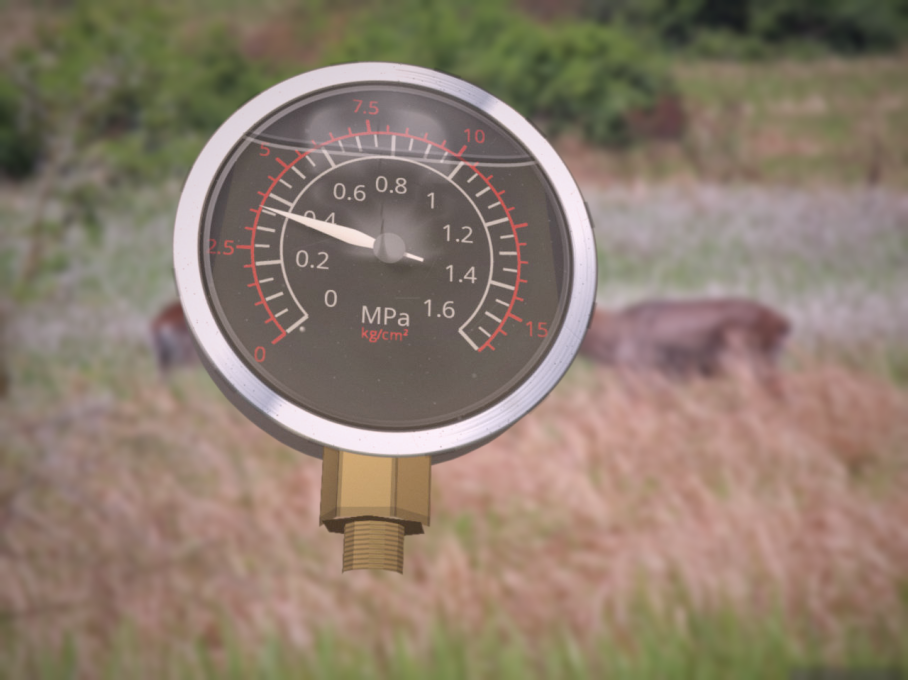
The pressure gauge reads 0.35MPa
